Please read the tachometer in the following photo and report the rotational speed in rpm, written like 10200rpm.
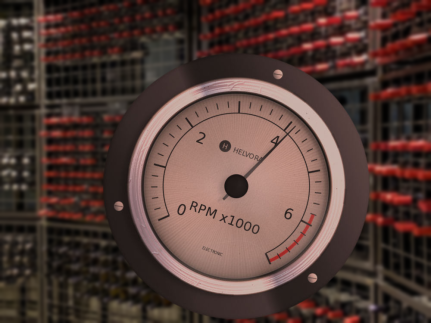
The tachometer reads 4100rpm
